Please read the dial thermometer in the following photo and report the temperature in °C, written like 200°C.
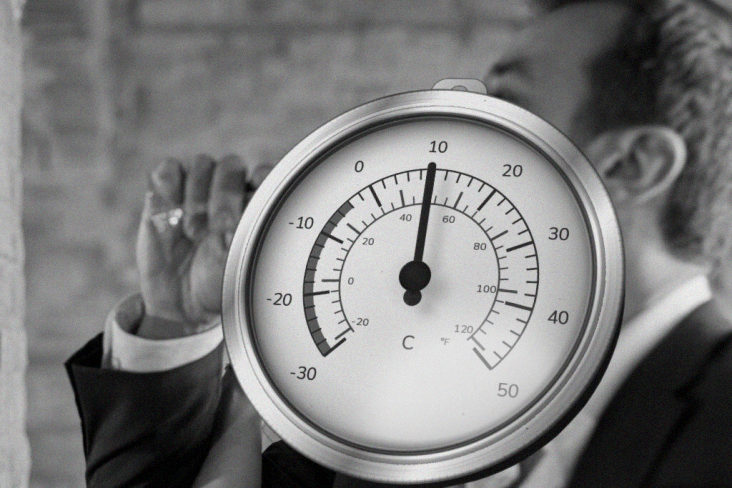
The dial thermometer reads 10°C
